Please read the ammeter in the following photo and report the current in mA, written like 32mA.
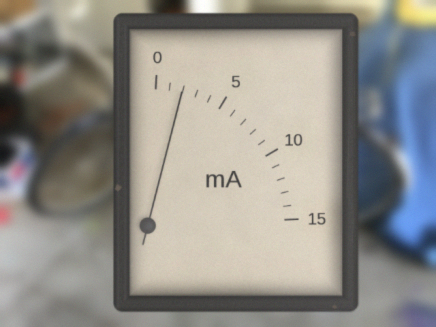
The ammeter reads 2mA
